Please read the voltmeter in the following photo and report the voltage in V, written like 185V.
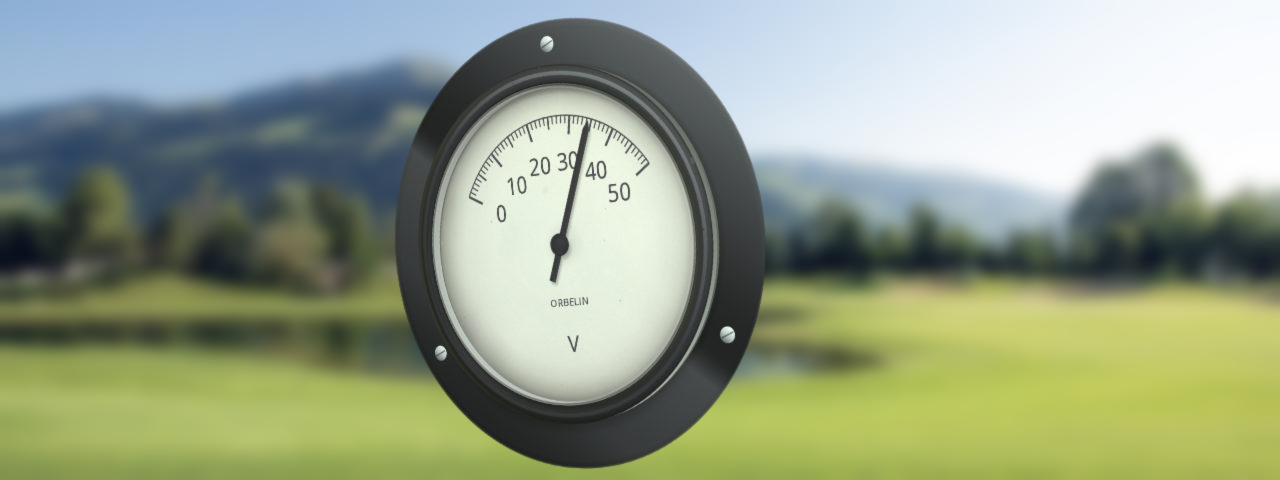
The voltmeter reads 35V
